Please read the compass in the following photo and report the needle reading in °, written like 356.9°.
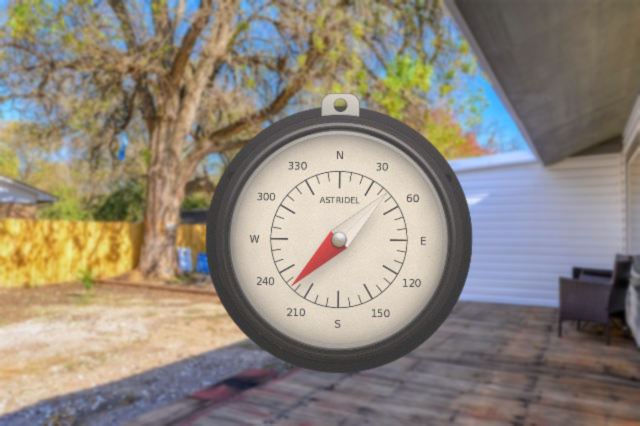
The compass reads 225°
